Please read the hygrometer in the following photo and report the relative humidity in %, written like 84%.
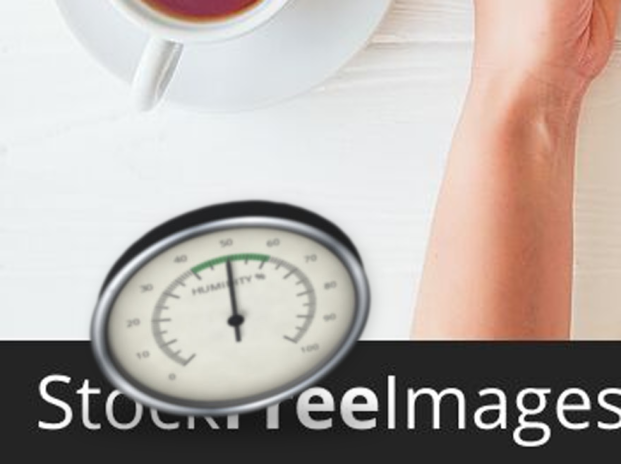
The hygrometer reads 50%
